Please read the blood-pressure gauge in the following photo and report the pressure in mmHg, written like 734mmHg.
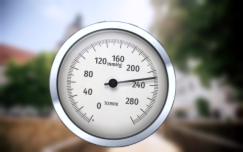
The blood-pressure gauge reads 230mmHg
